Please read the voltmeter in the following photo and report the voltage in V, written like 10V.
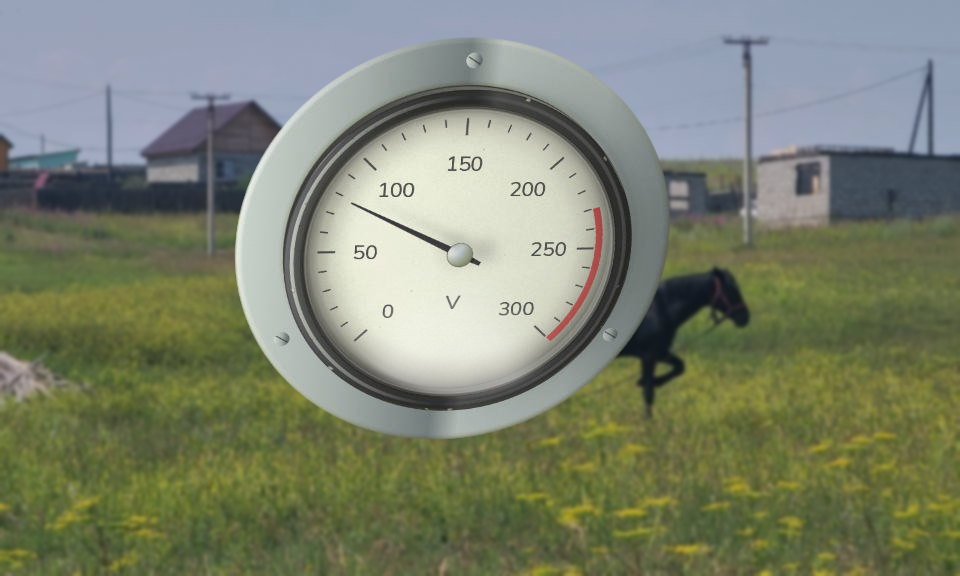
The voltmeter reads 80V
